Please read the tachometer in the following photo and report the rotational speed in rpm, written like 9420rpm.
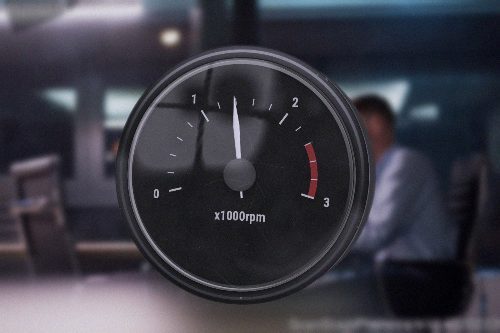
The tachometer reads 1400rpm
